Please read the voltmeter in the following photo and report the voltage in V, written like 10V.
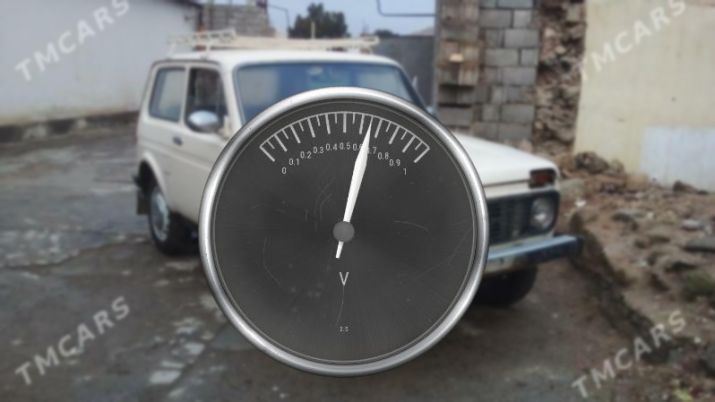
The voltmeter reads 0.65V
